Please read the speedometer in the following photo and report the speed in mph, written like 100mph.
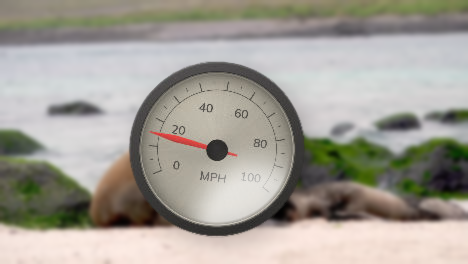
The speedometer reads 15mph
